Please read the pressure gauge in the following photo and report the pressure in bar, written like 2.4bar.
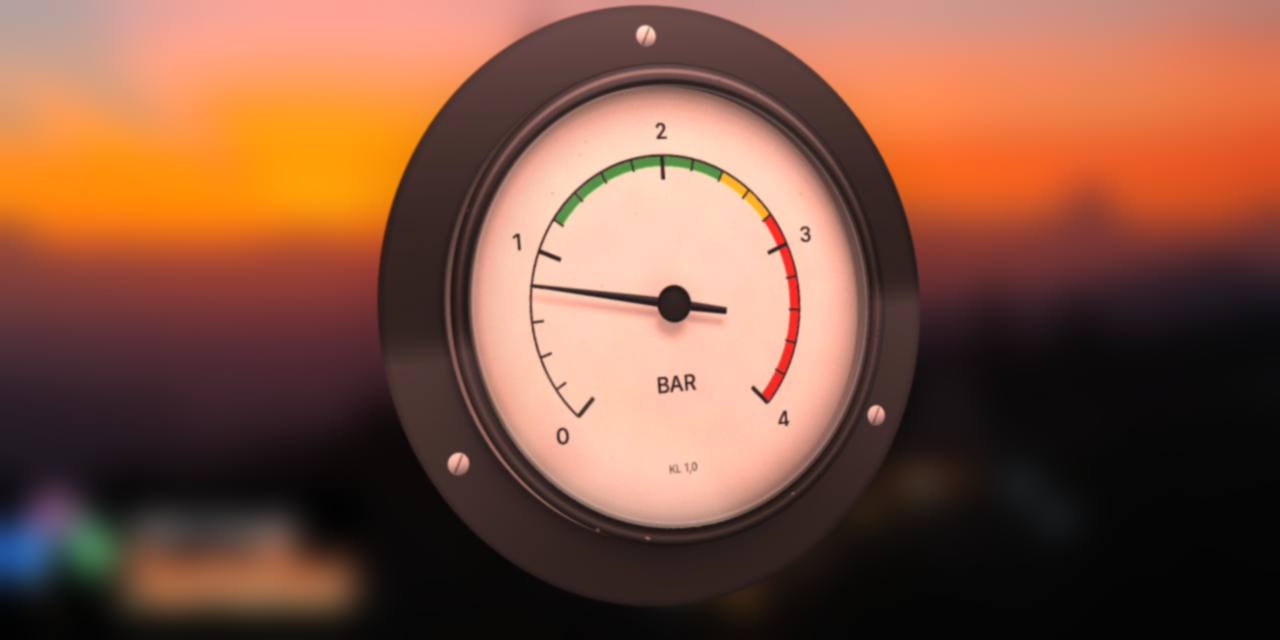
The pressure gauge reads 0.8bar
